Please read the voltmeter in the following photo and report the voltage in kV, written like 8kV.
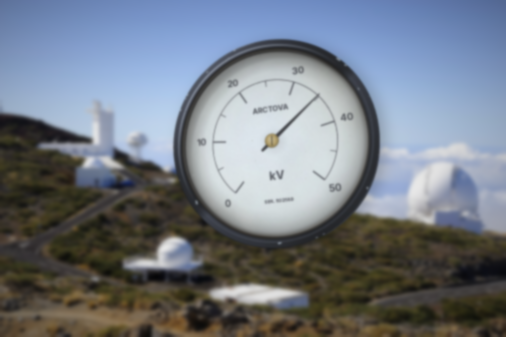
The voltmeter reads 35kV
